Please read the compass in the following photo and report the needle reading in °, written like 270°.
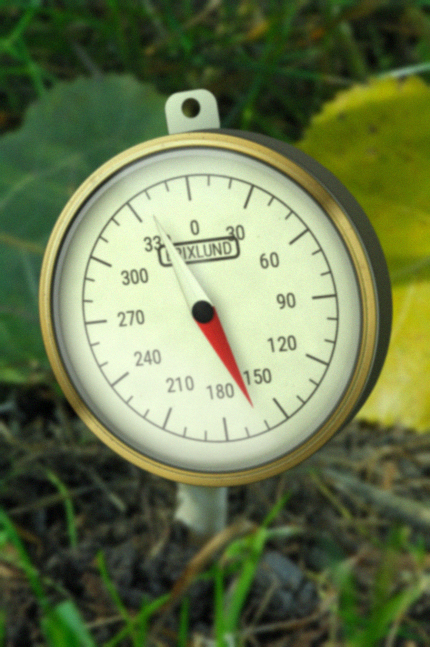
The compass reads 160°
